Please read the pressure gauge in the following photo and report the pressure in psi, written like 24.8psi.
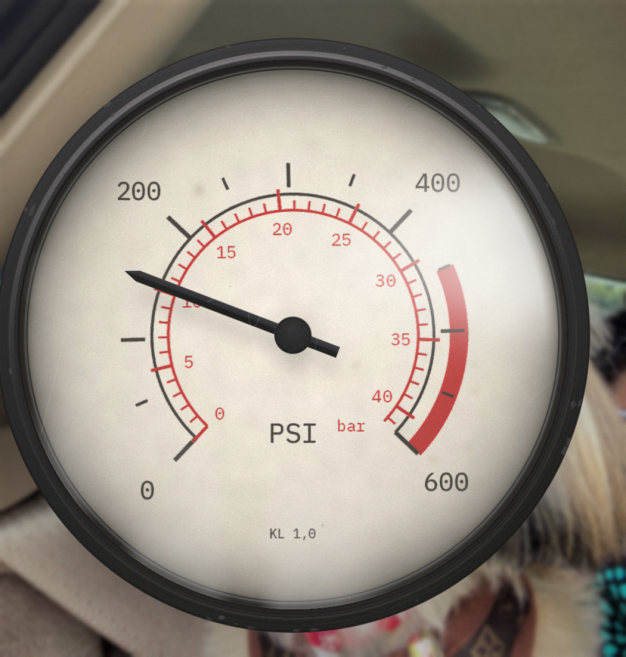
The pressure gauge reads 150psi
